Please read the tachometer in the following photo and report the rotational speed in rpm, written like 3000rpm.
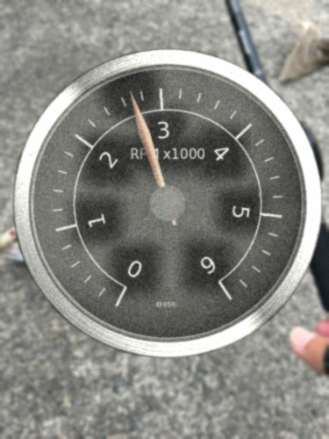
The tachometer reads 2700rpm
